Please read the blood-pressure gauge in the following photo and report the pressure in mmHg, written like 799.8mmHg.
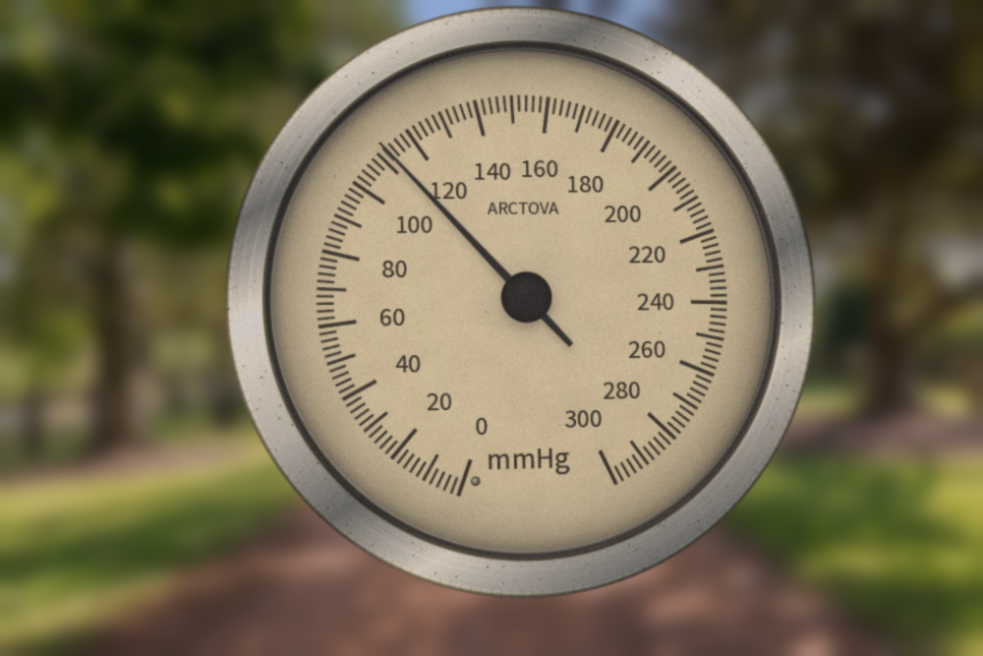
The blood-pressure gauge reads 112mmHg
